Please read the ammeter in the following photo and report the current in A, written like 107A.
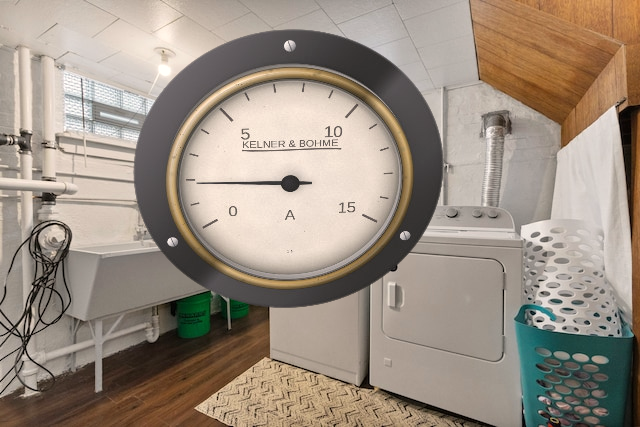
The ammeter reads 2A
